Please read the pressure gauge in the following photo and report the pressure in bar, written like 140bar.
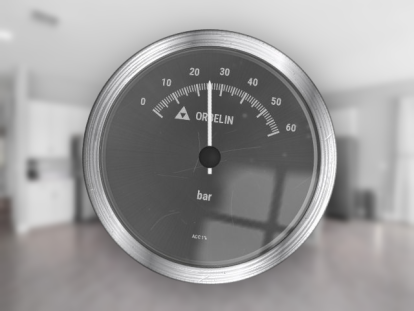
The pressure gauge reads 25bar
